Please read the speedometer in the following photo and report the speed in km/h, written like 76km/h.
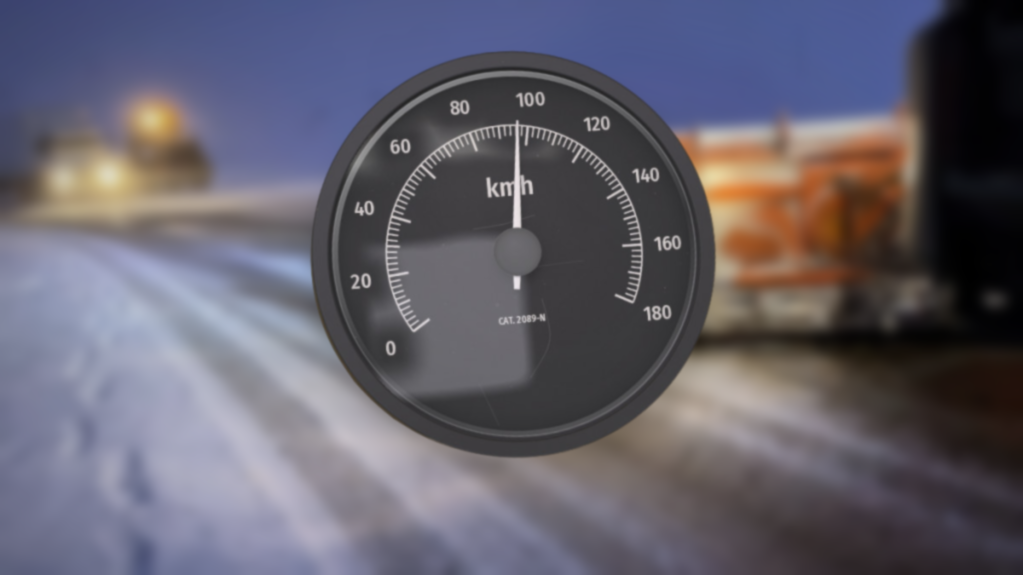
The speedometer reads 96km/h
